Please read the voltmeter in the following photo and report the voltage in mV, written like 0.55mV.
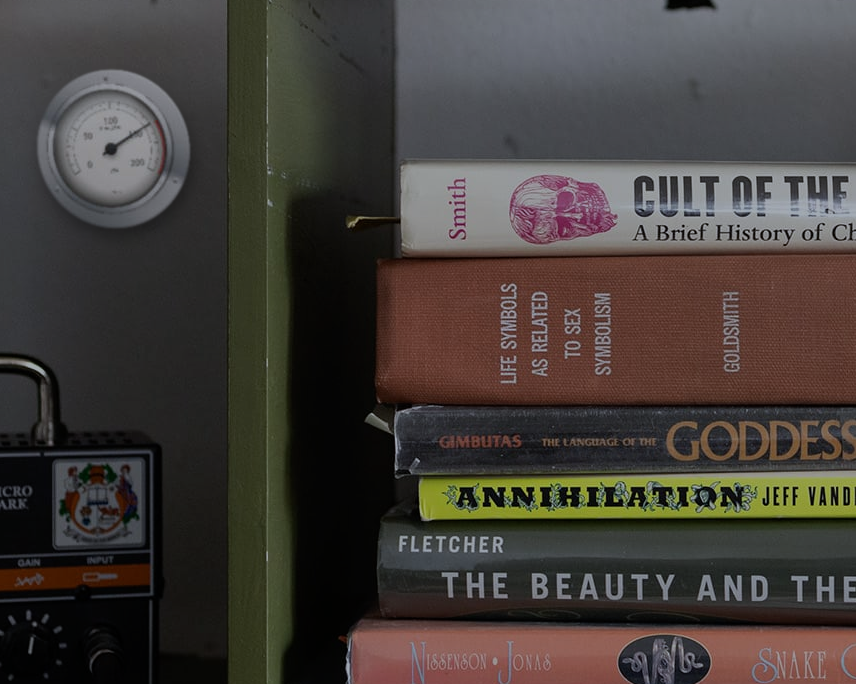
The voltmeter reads 150mV
